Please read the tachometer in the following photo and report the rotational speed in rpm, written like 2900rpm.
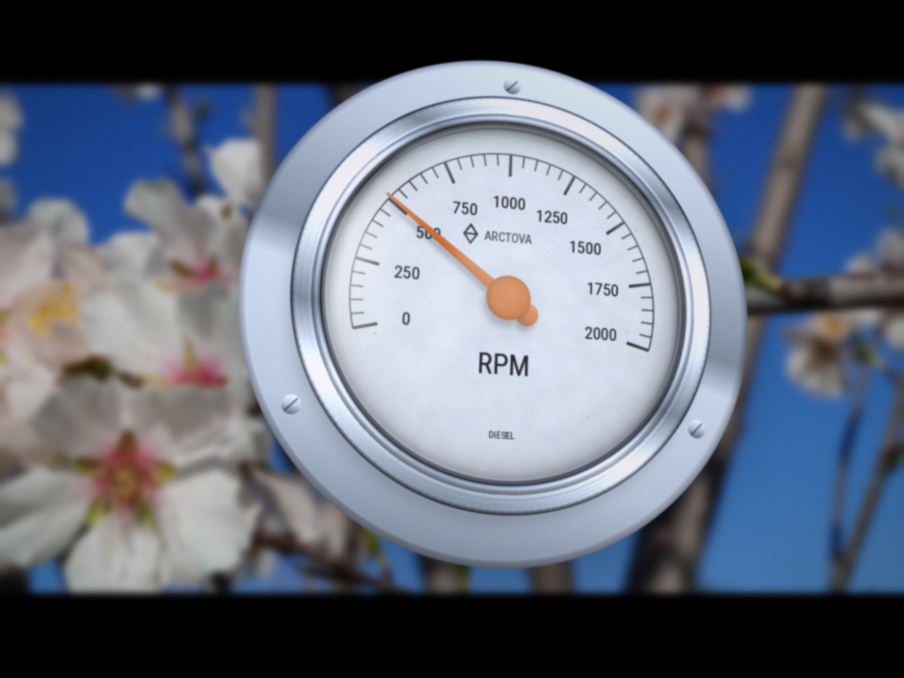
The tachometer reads 500rpm
